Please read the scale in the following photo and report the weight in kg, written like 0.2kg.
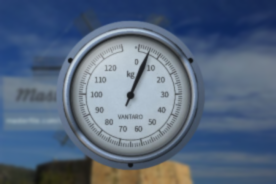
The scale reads 5kg
